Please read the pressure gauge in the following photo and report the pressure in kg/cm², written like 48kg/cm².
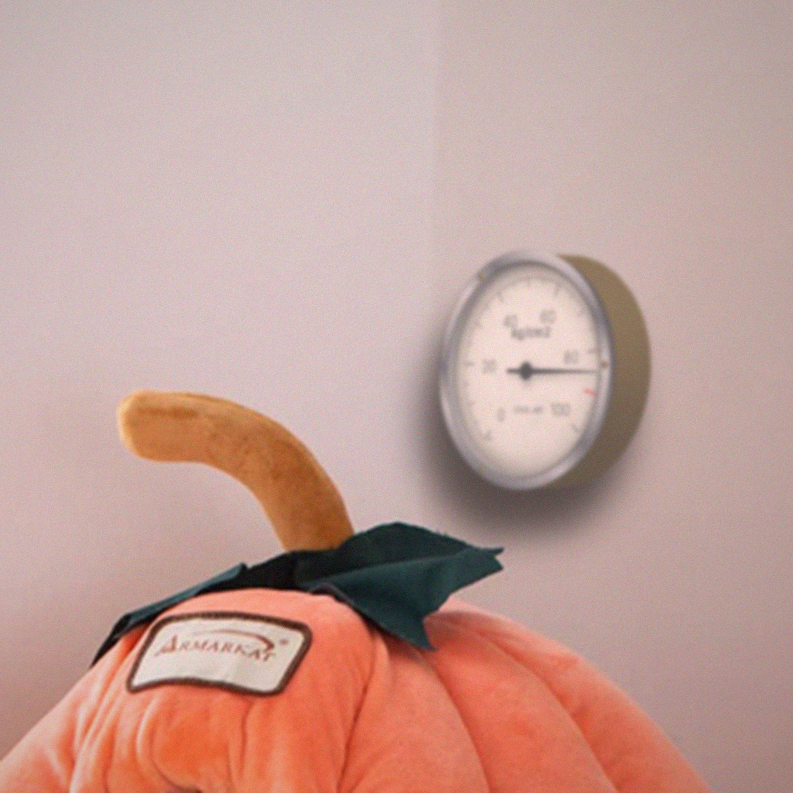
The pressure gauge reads 85kg/cm²
